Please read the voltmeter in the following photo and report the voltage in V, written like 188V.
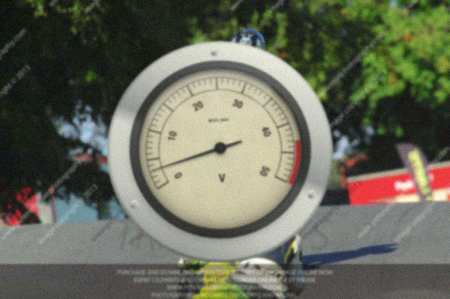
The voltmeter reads 3V
